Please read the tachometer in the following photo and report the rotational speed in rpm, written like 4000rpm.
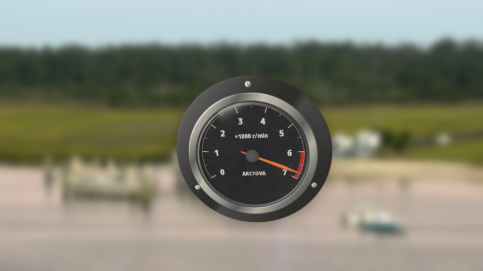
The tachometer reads 6750rpm
